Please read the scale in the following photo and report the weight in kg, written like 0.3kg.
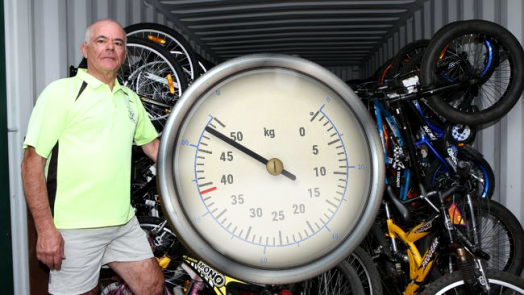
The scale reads 48kg
